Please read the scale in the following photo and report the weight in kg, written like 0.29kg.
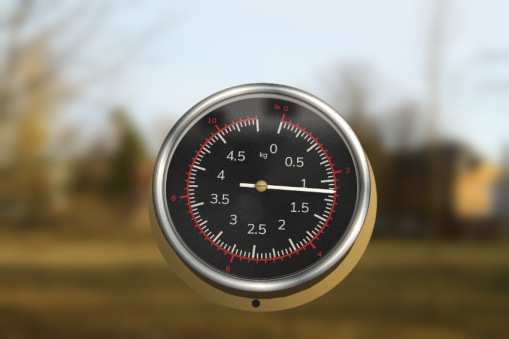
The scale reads 1.15kg
